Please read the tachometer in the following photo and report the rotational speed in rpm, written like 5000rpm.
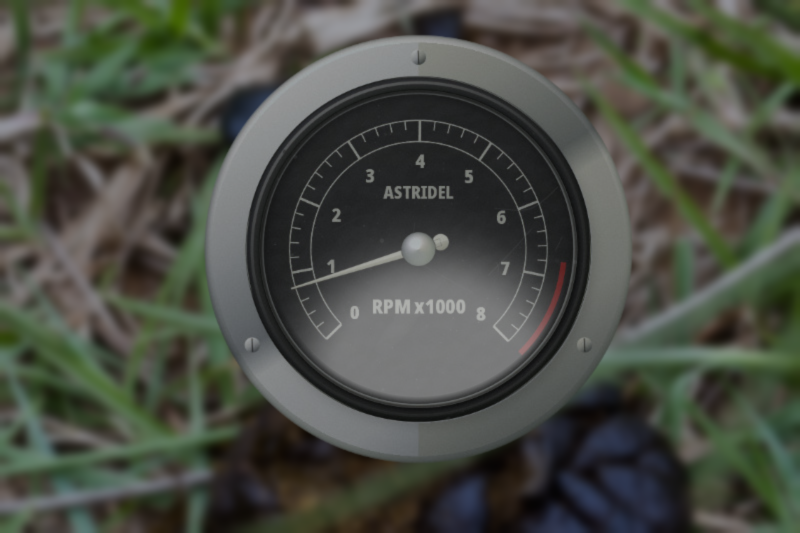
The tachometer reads 800rpm
